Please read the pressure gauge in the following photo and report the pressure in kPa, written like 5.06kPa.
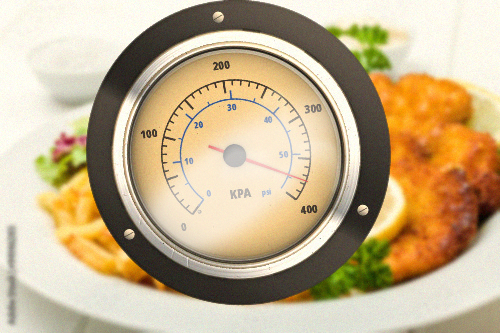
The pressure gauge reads 375kPa
